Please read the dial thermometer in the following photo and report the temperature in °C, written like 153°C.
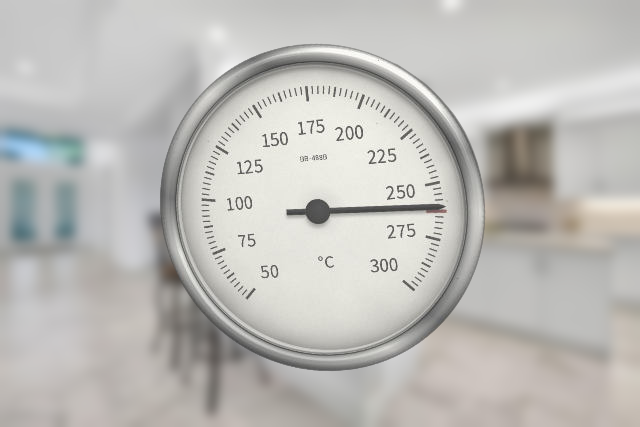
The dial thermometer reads 260°C
